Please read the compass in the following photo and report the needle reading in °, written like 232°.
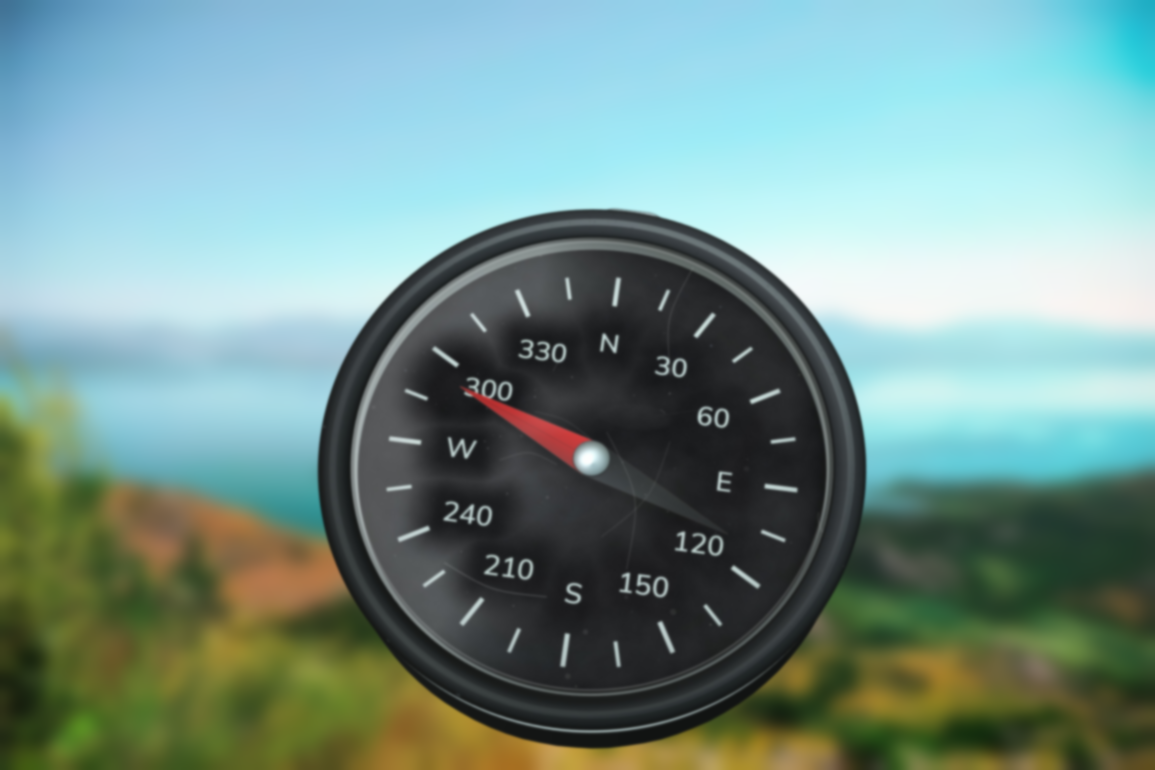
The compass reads 292.5°
